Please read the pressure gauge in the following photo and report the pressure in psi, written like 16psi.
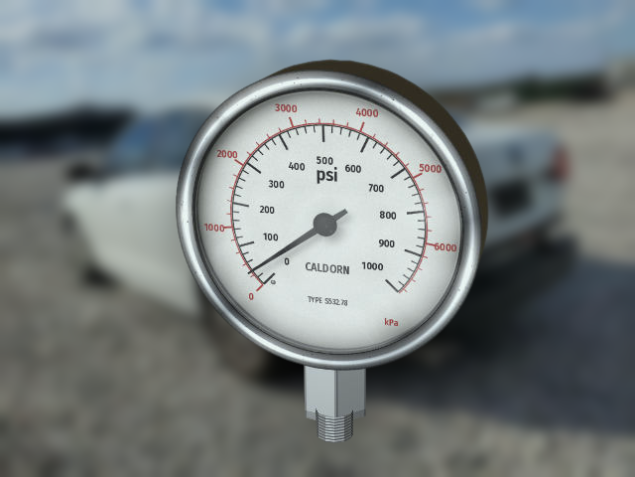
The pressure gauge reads 40psi
